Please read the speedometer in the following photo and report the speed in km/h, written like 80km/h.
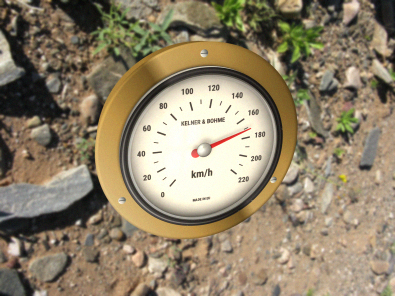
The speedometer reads 170km/h
